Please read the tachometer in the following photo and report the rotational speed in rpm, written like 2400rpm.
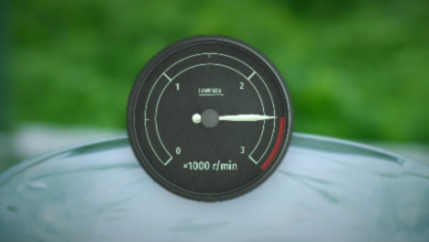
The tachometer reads 2500rpm
